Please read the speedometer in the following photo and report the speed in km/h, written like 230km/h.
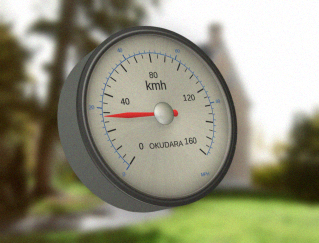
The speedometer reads 27.5km/h
